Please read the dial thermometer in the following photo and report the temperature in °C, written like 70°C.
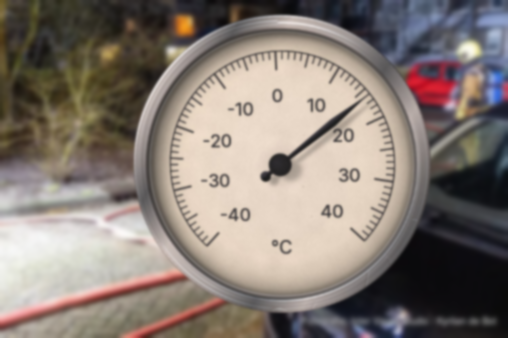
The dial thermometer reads 16°C
